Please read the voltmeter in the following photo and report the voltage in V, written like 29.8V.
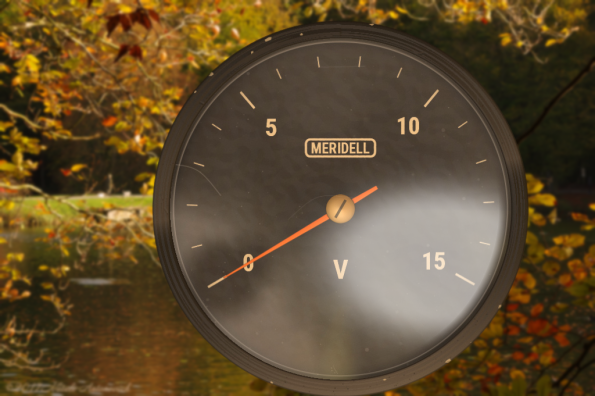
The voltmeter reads 0V
